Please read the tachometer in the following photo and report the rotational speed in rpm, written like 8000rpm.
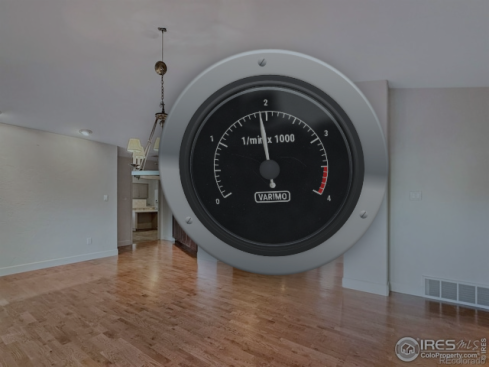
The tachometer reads 1900rpm
